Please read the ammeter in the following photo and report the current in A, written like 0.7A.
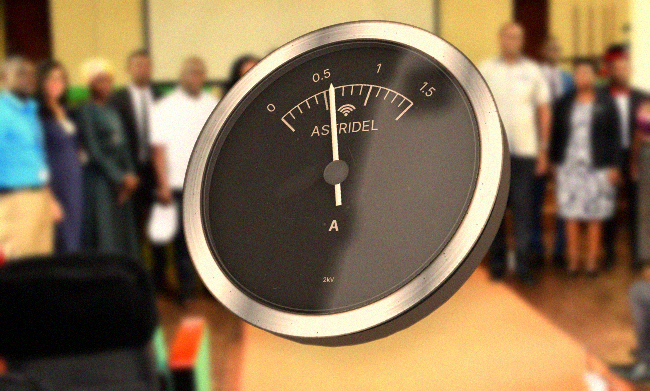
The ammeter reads 0.6A
